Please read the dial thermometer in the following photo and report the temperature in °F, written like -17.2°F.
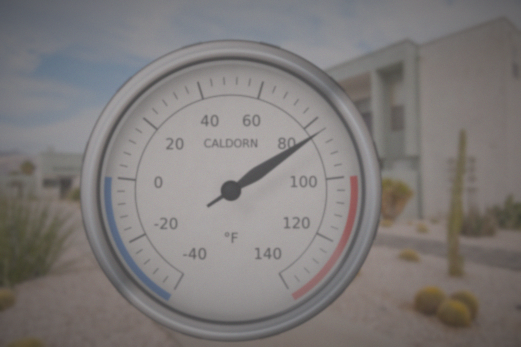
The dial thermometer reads 84°F
